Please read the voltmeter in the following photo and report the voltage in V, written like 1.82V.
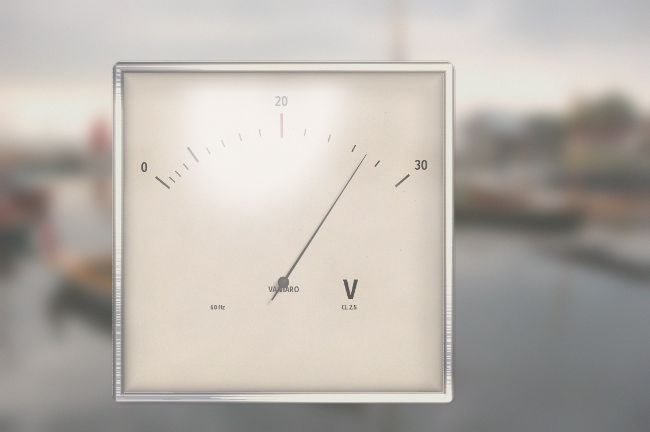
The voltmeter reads 27V
